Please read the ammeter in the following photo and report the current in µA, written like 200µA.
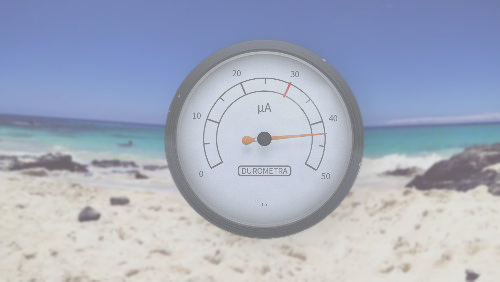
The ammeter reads 42.5µA
